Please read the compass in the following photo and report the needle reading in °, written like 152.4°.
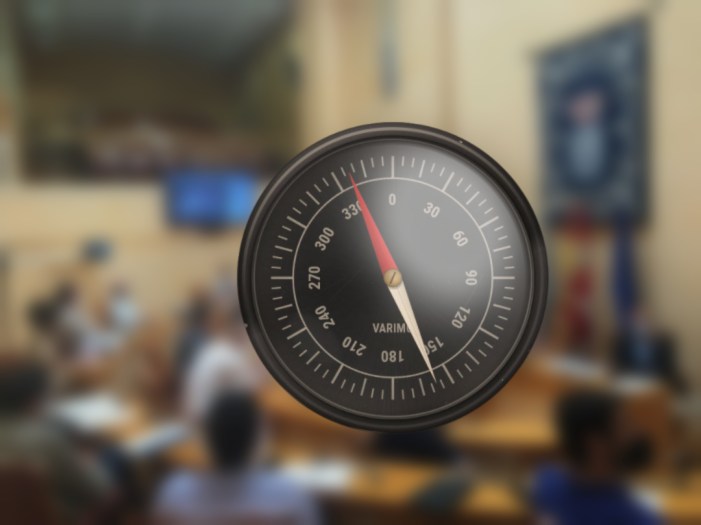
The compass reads 337.5°
